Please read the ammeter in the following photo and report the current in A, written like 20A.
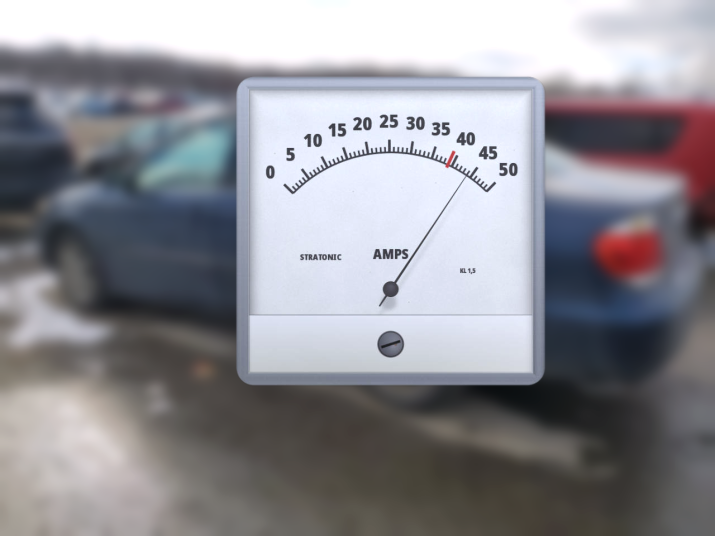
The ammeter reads 44A
